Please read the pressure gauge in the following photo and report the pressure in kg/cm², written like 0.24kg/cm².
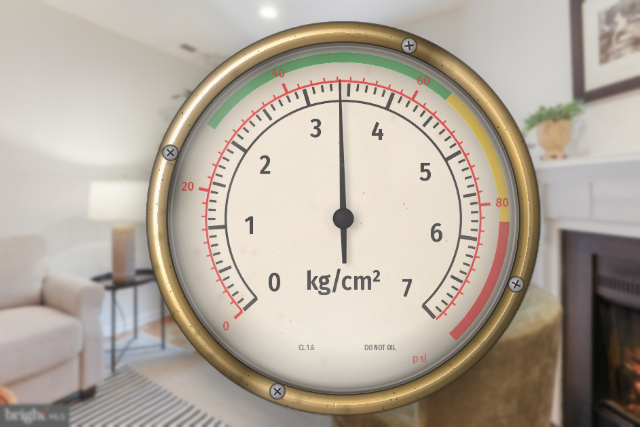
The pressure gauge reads 3.4kg/cm²
